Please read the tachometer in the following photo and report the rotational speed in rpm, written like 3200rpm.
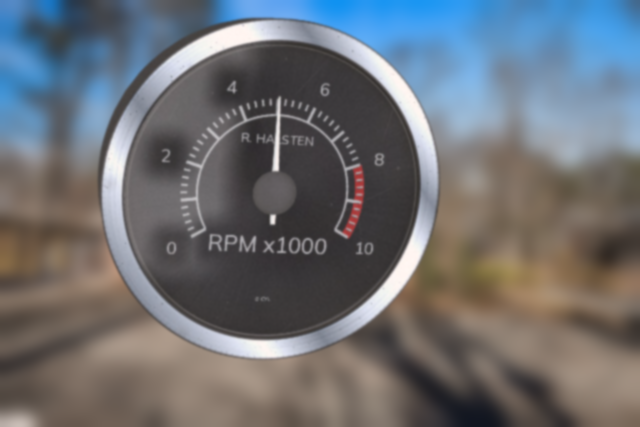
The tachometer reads 5000rpm
